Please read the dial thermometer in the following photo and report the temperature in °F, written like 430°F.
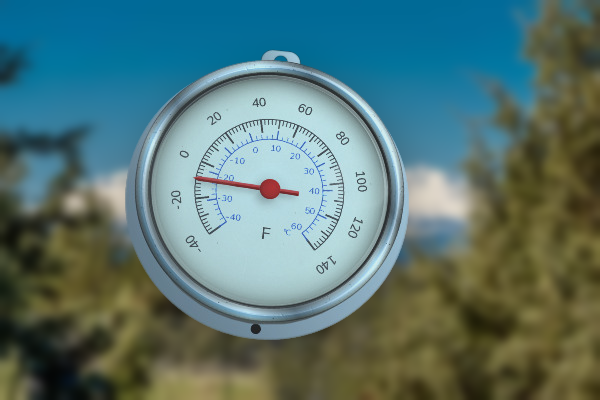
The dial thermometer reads -10°F
